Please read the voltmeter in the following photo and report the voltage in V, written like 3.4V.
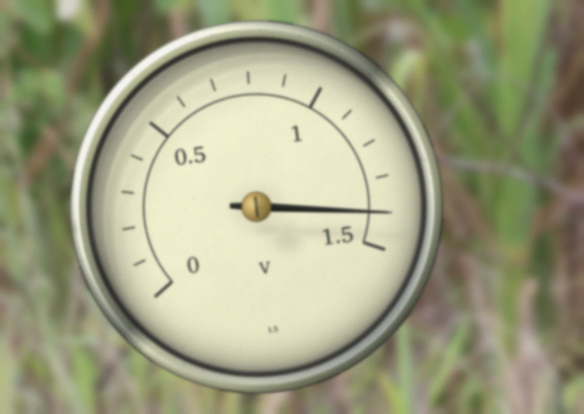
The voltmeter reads 1.4V
